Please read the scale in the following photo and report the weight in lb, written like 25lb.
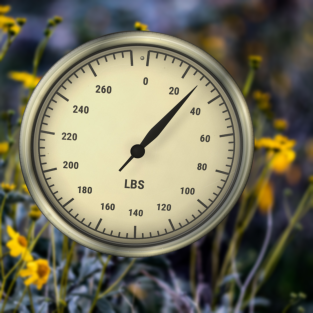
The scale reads 28lb
